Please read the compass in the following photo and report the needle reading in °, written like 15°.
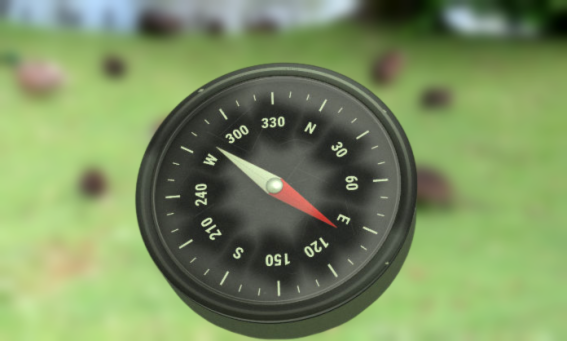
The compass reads 100°
